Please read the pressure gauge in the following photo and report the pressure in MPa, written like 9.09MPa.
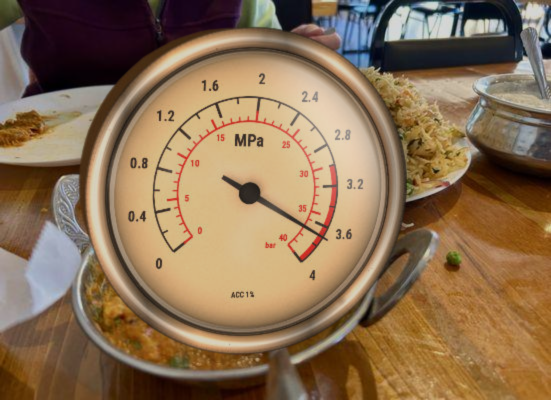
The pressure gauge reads 3.7MPa
